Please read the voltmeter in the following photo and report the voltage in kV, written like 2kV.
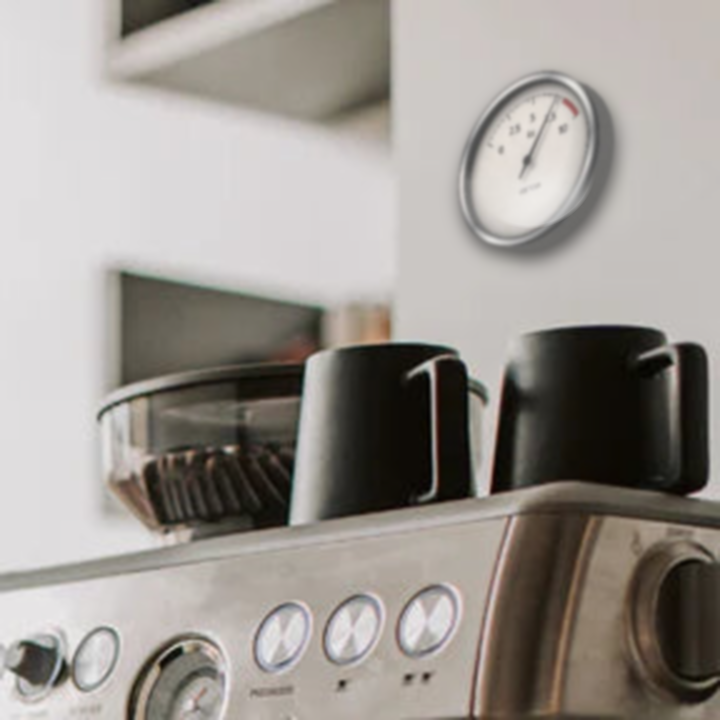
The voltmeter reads 7.5kV
